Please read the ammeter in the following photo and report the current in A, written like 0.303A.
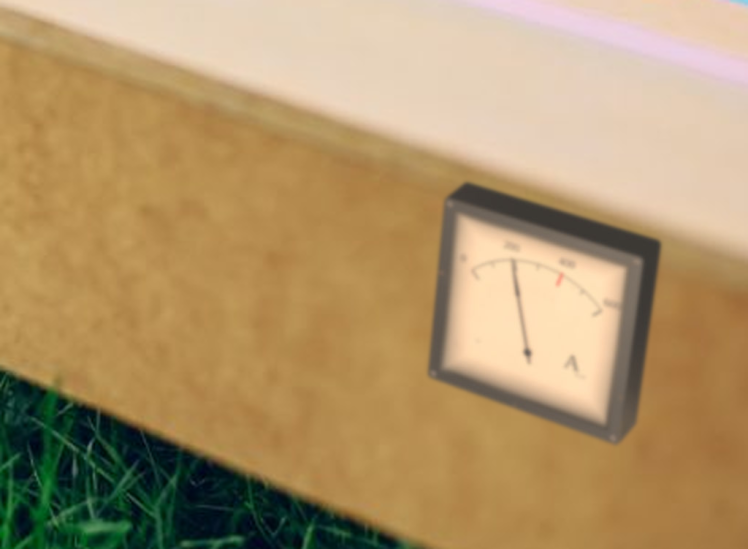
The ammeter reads 200A
